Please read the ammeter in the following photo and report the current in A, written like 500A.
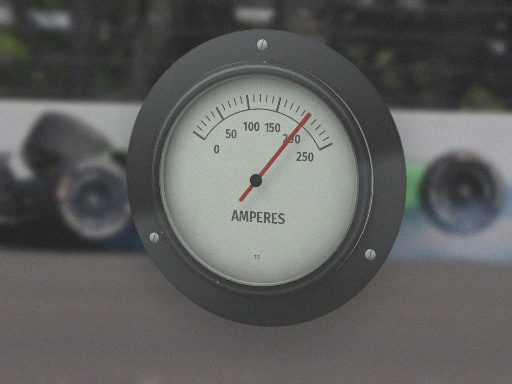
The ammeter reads 200A
